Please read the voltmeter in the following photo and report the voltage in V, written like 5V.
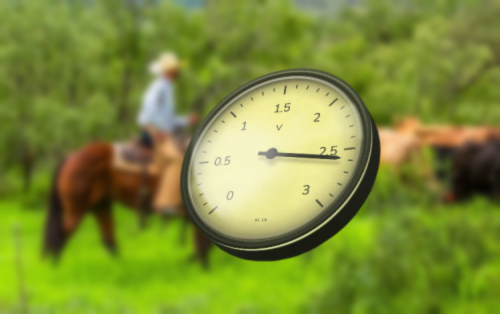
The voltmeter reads 2.6V
